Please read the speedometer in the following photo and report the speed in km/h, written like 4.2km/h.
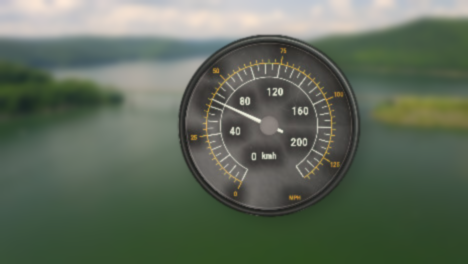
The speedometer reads 65km/h
